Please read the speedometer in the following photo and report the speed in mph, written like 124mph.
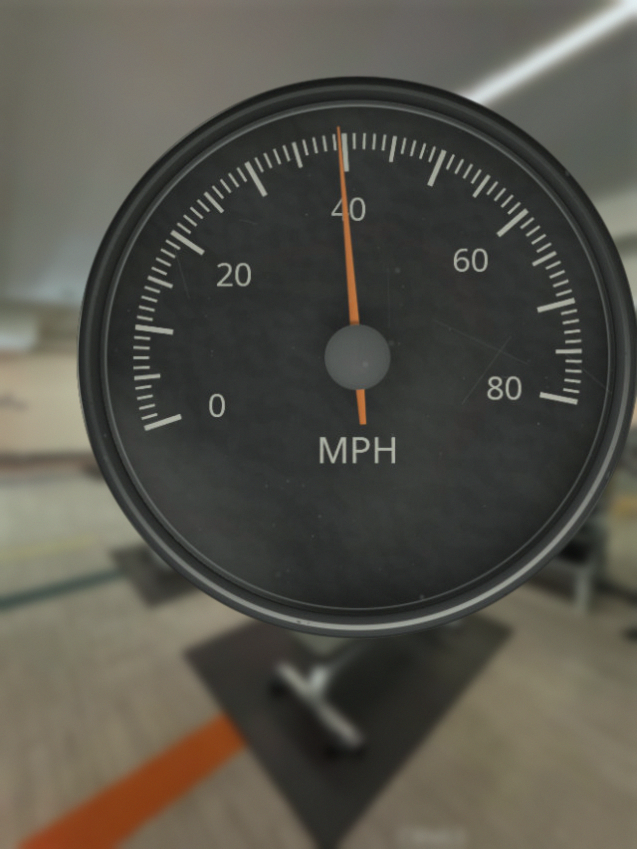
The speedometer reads 39.5mph
